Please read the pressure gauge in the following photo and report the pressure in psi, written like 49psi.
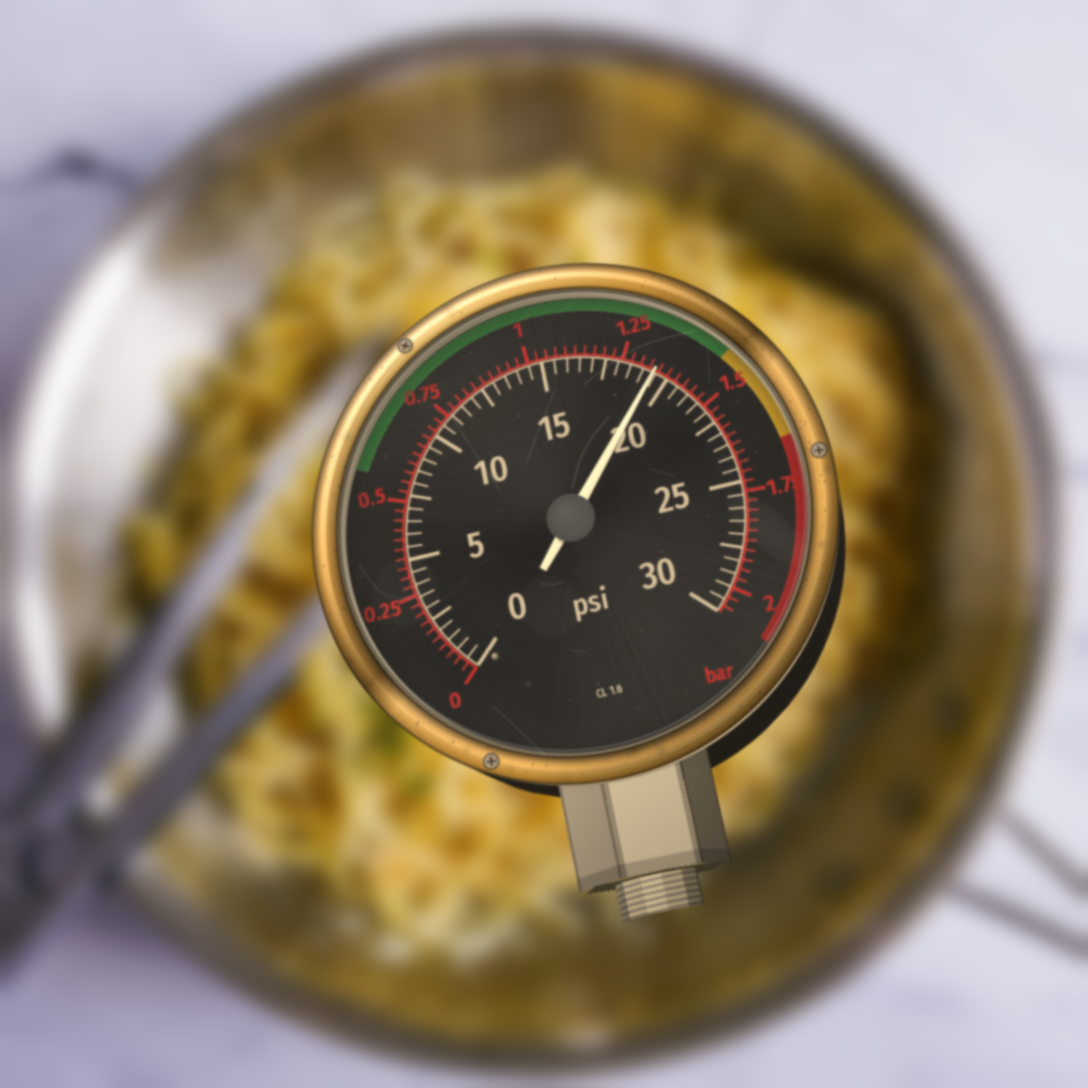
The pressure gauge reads 19.5psi
